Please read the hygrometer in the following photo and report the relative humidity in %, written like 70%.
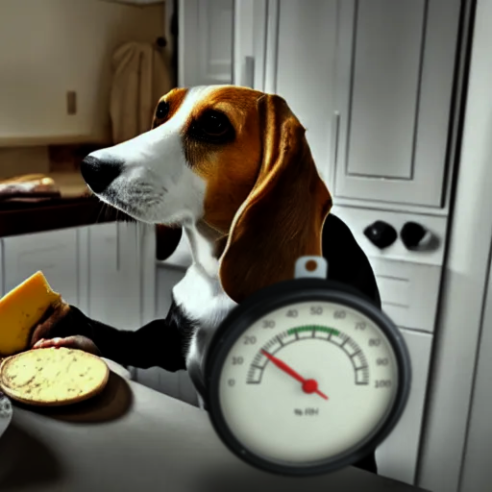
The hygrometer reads 20%
